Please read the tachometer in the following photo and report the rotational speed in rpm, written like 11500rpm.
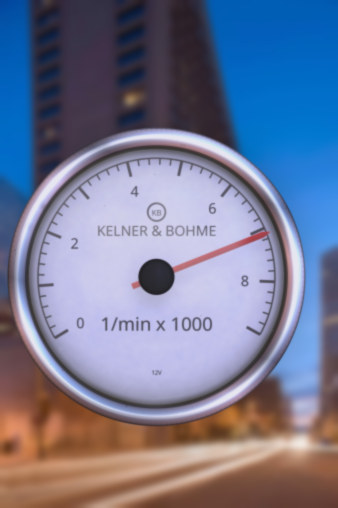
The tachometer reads 7100rpm
